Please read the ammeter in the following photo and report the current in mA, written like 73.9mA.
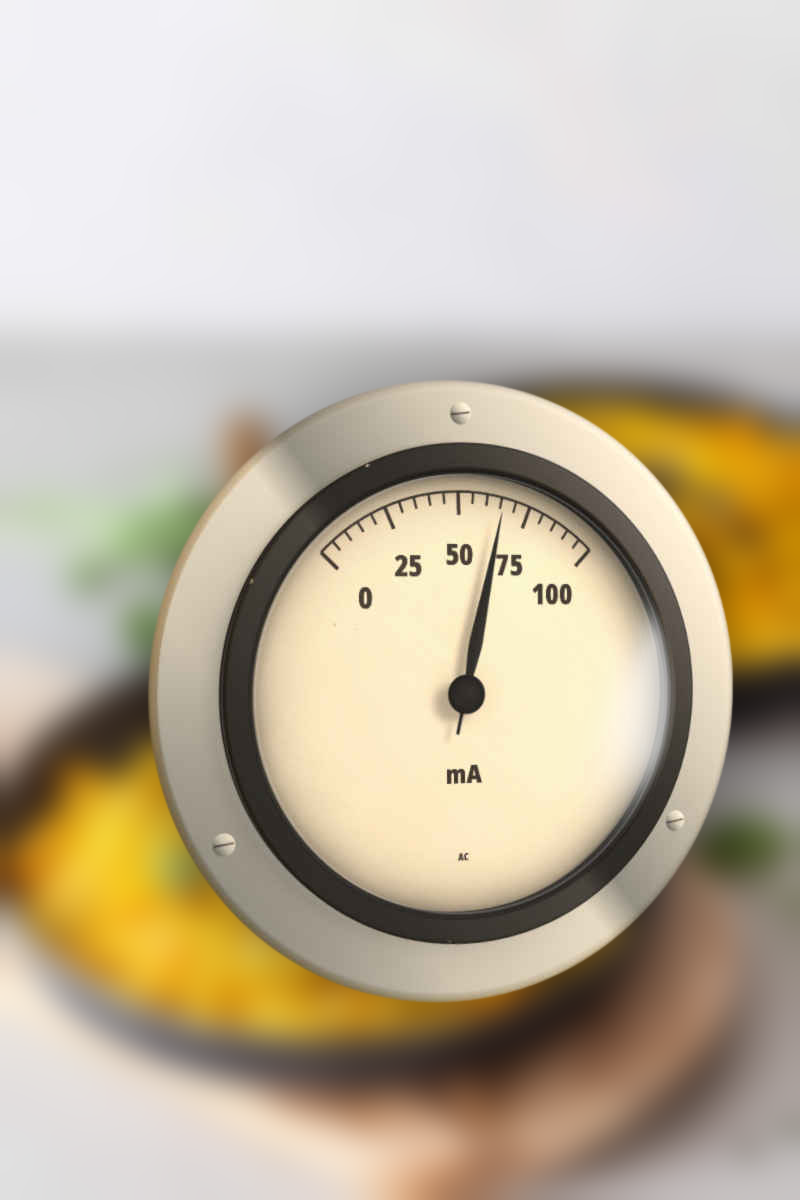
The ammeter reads 65mA
